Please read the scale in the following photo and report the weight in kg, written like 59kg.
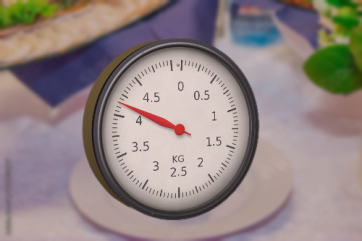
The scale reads 4.15kg
